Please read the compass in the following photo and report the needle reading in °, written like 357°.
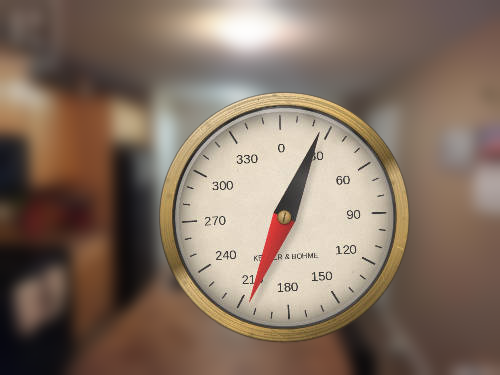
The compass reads 205°
